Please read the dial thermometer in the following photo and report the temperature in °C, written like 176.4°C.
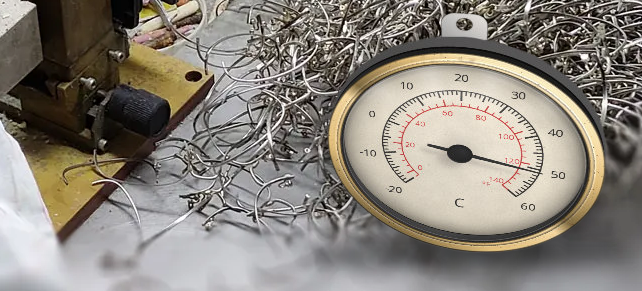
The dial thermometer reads 50°C
